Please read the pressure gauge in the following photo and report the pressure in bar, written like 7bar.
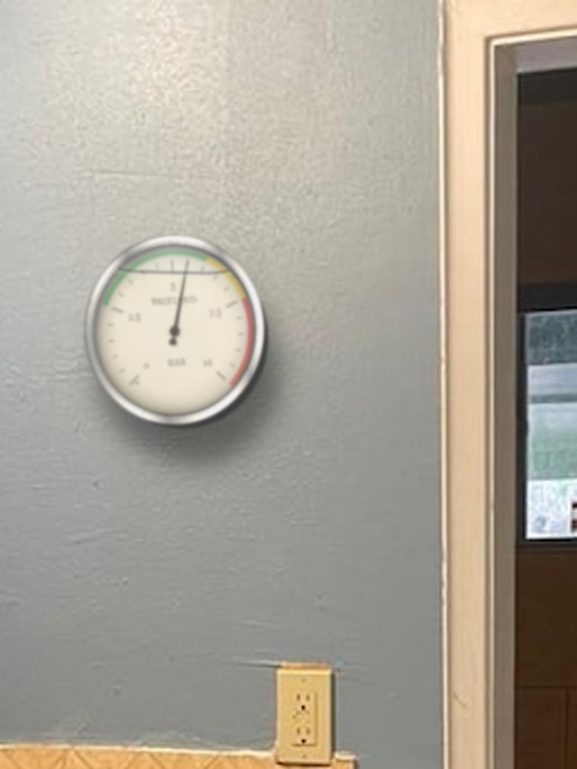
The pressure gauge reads 5.5bar
